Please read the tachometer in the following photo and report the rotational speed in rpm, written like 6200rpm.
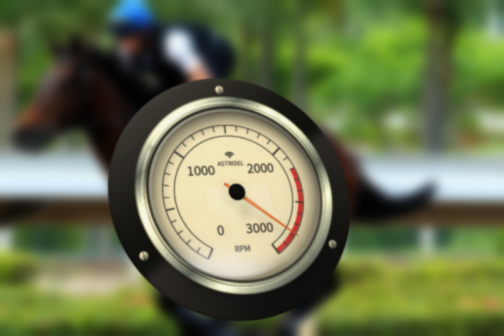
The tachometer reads 2800rpm
